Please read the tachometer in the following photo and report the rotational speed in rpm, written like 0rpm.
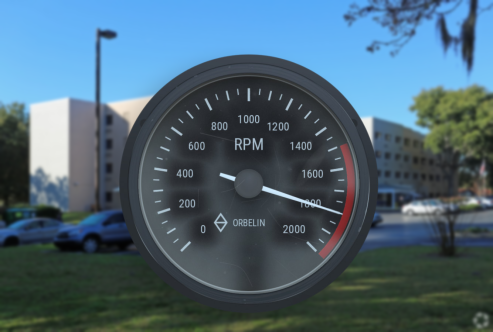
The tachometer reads 1800rpm
